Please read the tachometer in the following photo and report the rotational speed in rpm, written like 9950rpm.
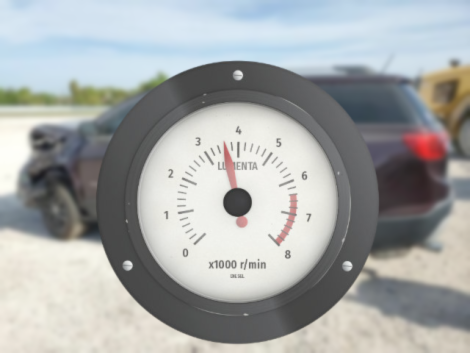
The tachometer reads 3600rpm
